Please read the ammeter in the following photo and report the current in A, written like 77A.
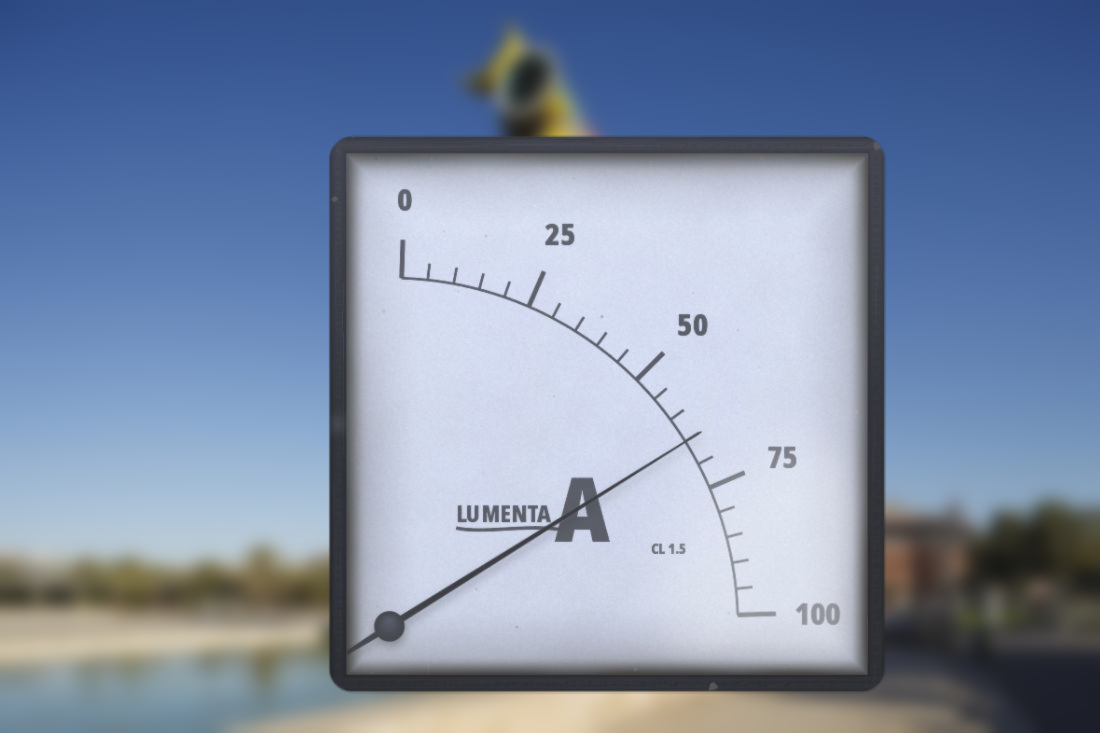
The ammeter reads 65A
